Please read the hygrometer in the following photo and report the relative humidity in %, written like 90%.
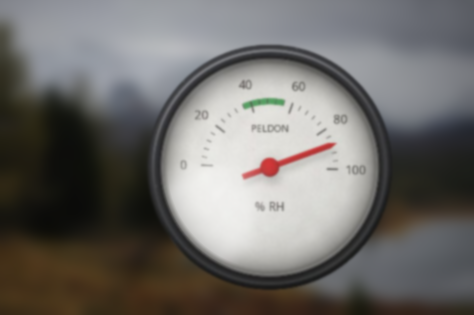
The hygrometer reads 88%
